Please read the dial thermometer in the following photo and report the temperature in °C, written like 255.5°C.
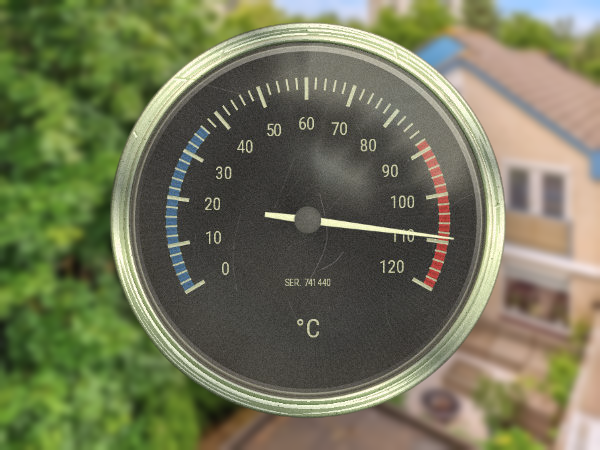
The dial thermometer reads 109°C
